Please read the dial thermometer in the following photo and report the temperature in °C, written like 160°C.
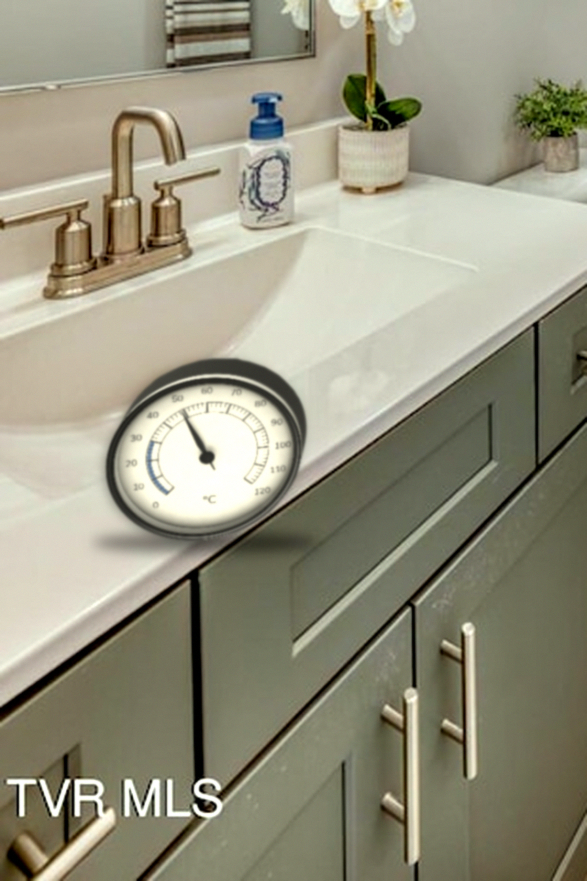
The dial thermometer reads 50°C
